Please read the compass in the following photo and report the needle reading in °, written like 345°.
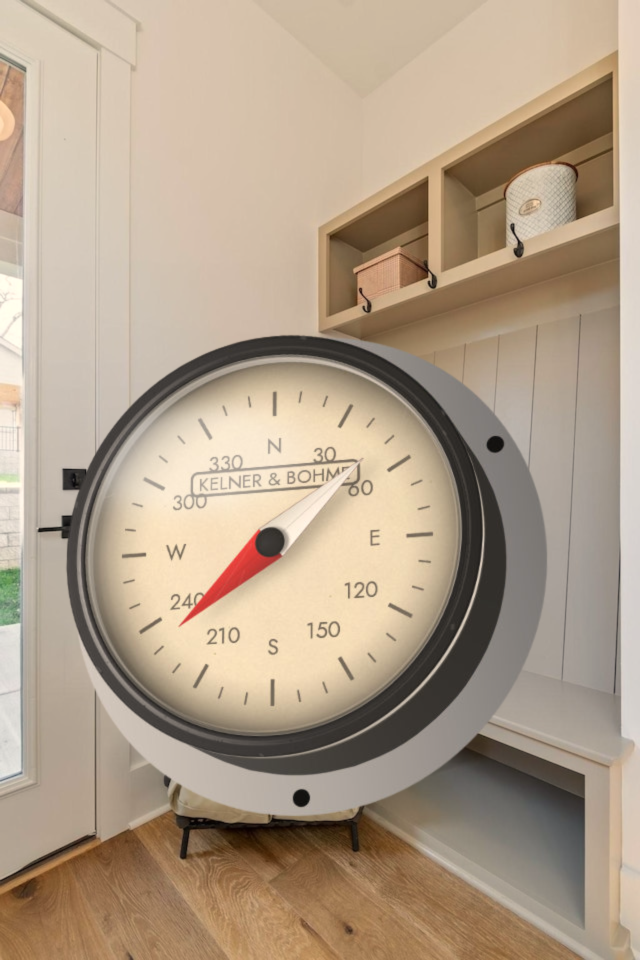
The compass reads 230°
